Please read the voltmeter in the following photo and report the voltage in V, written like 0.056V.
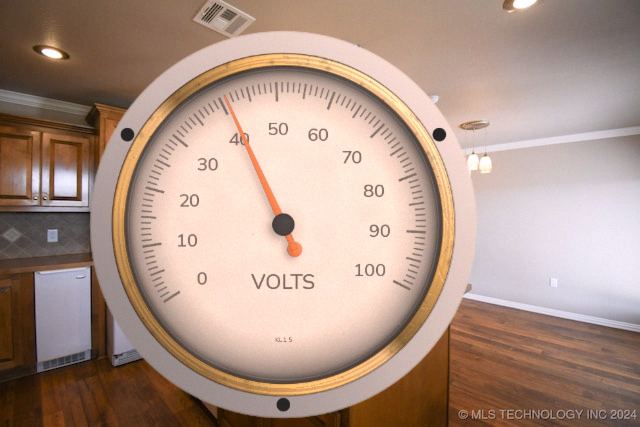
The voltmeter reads 41V
